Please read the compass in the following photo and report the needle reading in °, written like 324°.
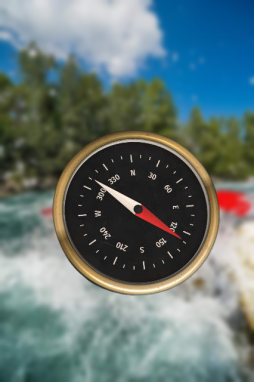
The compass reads 130°
